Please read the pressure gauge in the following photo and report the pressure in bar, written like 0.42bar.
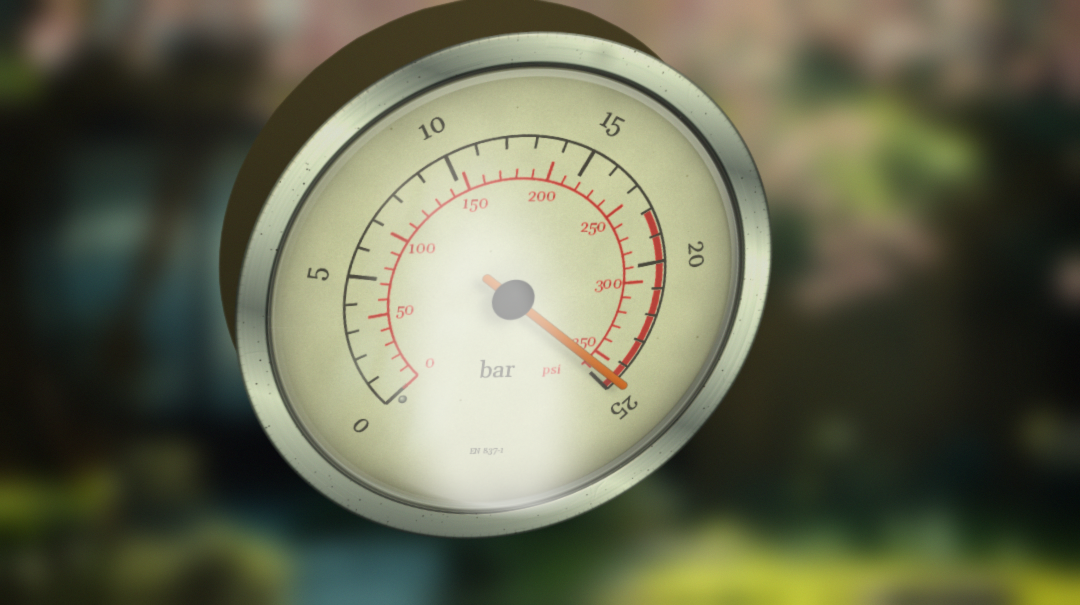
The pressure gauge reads 24.5bar
